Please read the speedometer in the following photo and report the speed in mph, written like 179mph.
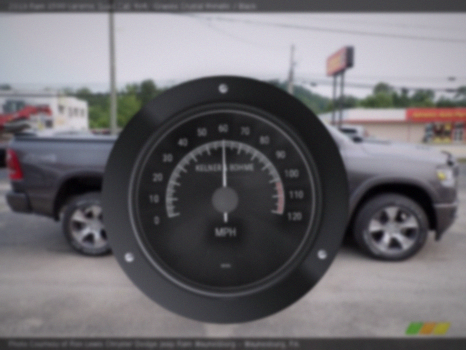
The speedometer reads 60mph
